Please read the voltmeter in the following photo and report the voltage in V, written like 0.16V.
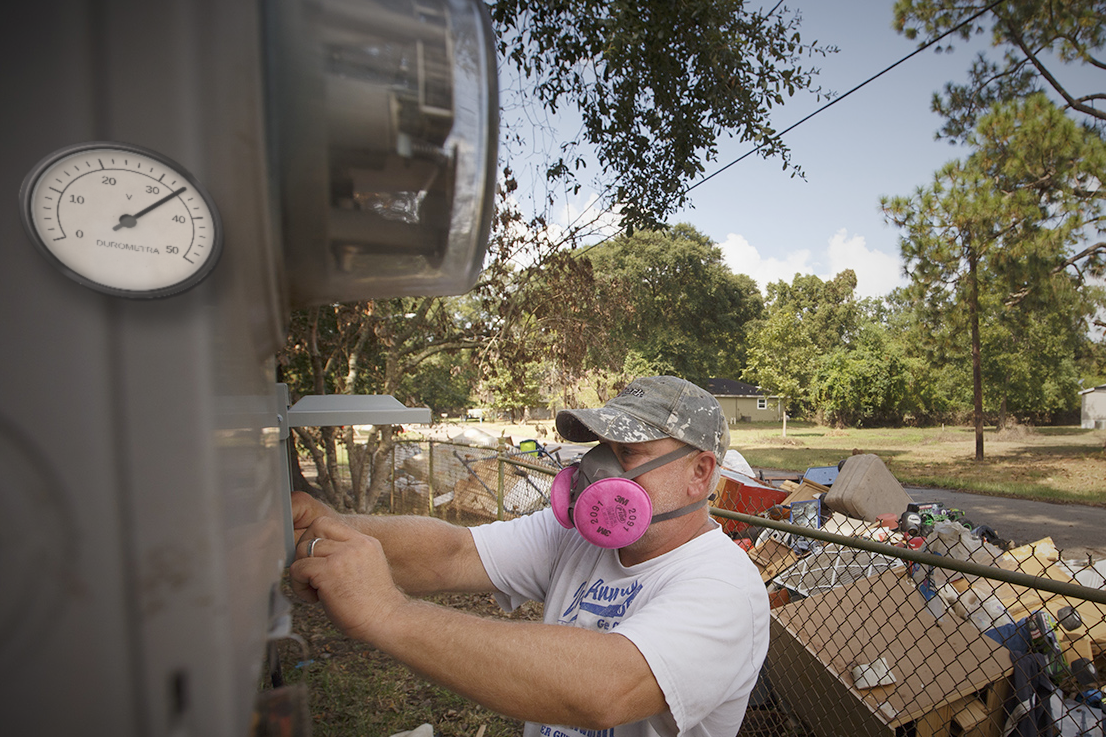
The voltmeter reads 34V
